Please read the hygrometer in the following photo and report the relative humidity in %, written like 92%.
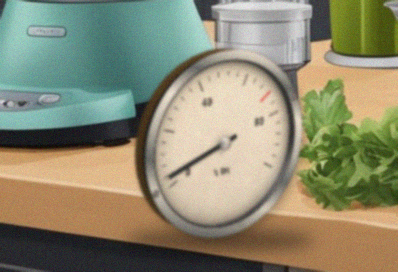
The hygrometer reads 4%
